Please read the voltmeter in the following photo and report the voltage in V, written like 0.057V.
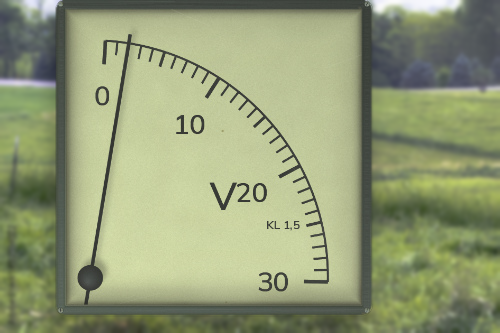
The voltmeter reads 2V
